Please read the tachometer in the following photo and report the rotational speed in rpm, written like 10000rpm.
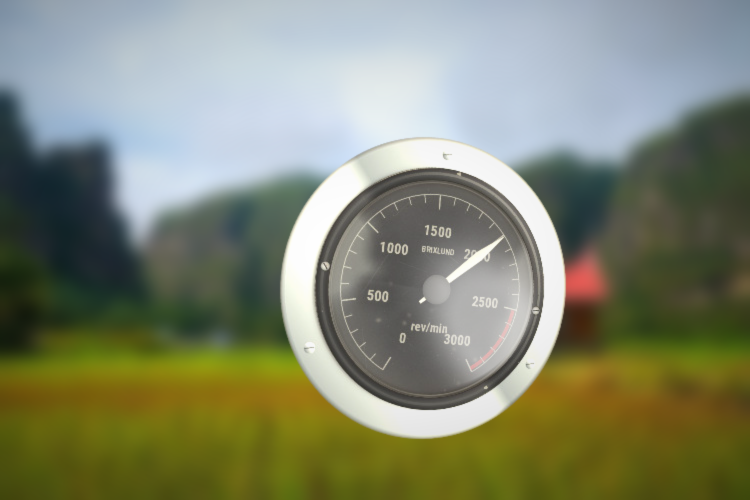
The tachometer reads 2000rpm
